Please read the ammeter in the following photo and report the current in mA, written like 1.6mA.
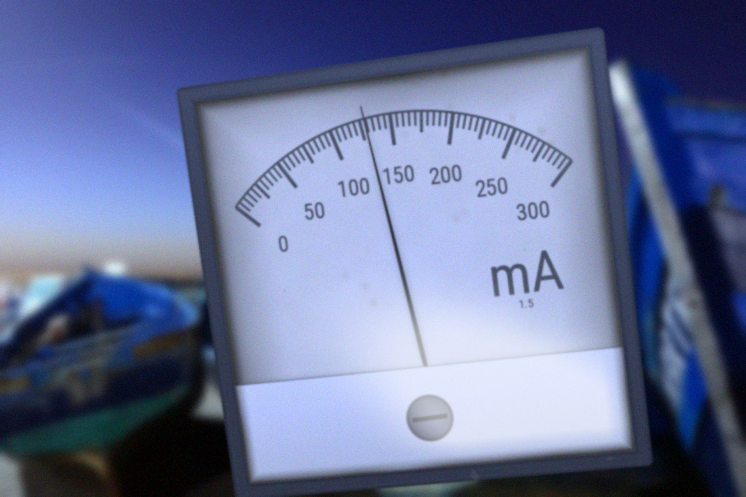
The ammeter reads 130mA
